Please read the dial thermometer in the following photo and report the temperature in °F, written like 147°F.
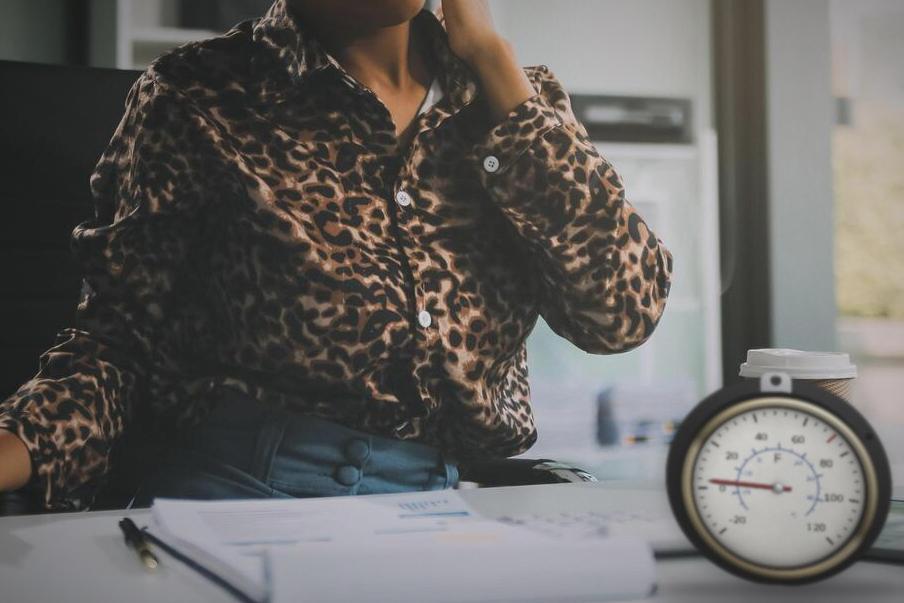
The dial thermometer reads 4°F
